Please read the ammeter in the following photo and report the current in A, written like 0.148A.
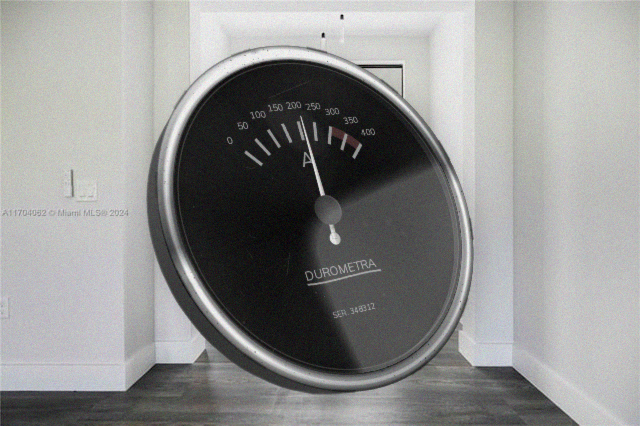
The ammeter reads 200A
